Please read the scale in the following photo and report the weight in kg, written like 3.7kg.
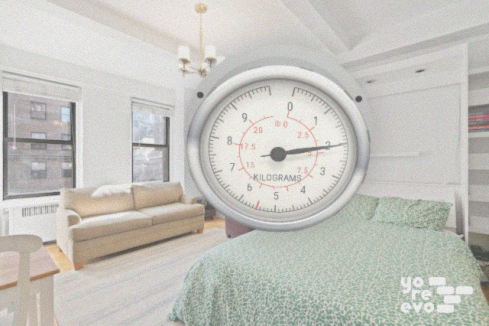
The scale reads 2kg
